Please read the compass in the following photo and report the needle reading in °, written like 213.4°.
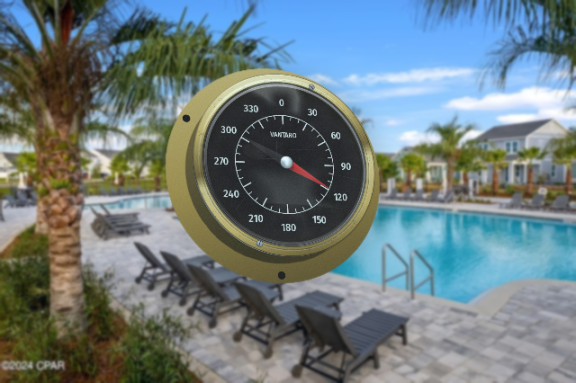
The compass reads 120°
